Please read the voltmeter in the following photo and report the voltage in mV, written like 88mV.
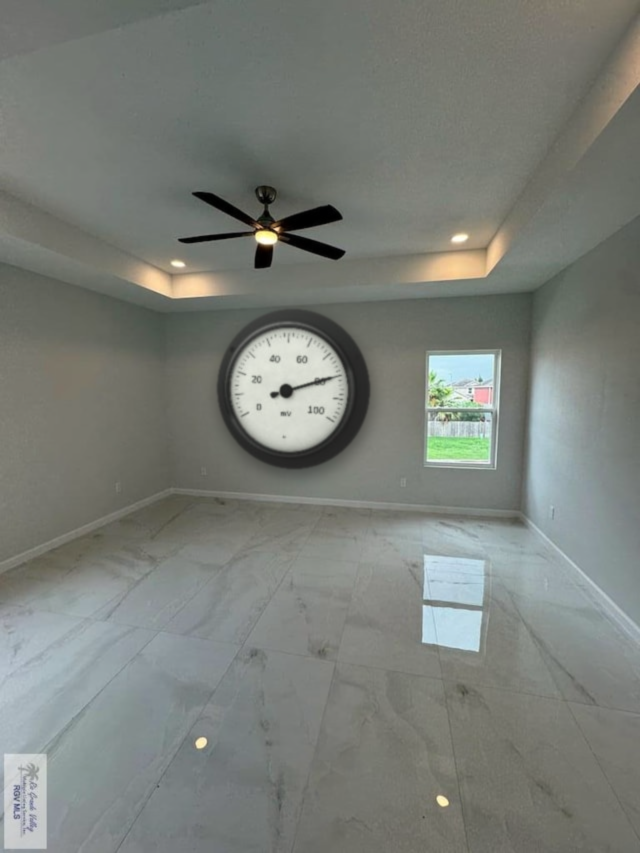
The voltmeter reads 80mV
